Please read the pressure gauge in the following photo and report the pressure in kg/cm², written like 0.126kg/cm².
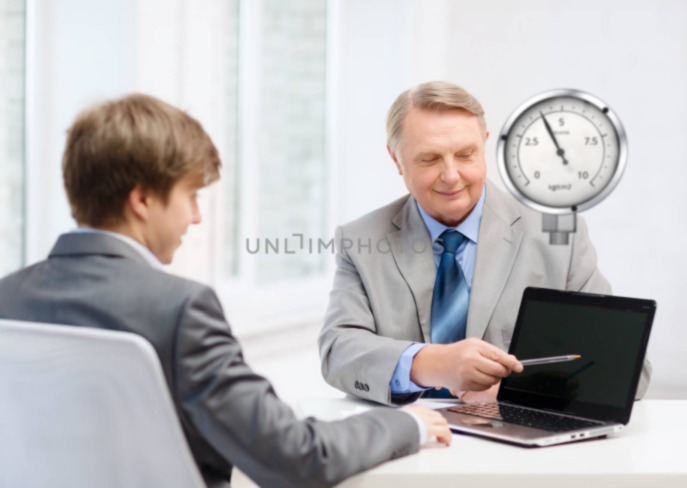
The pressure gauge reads 4kg/cm²
